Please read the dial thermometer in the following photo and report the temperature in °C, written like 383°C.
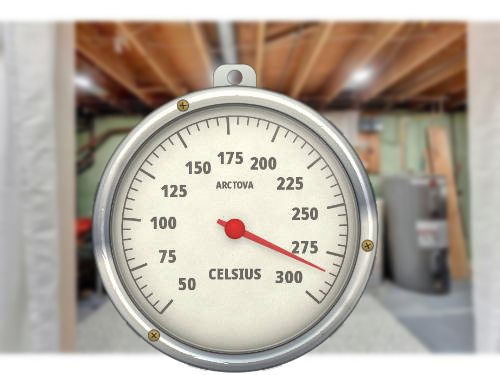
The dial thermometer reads 285°C
